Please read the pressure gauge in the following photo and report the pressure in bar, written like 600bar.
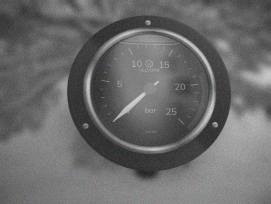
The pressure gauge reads 0bar
